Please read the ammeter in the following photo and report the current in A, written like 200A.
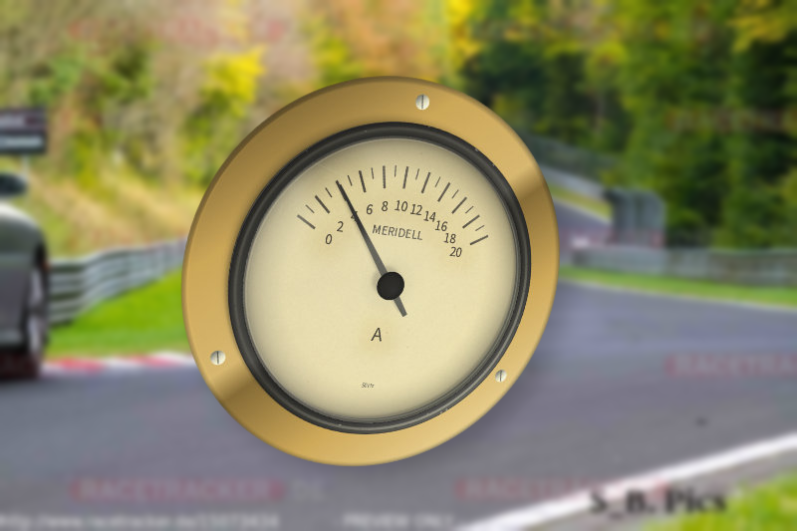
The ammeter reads 4A
